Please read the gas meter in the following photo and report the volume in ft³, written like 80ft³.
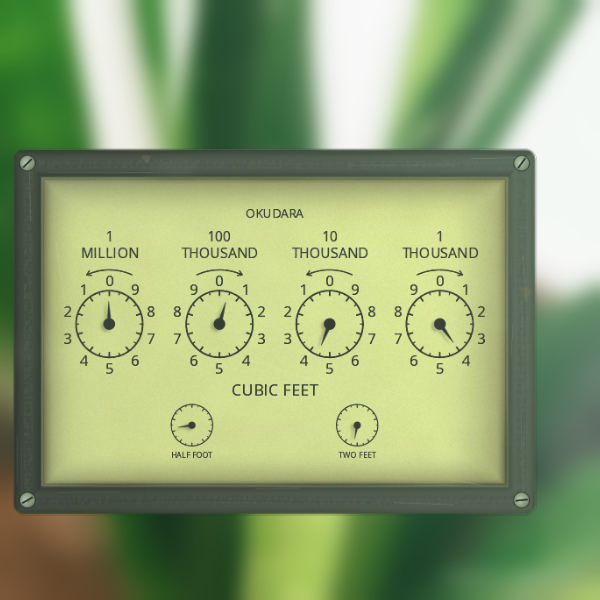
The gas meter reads 4400ft³
